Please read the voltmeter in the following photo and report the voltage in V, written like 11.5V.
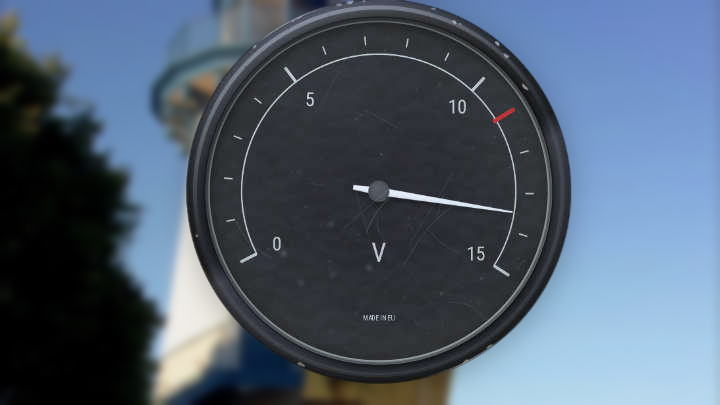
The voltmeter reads 13.5V
